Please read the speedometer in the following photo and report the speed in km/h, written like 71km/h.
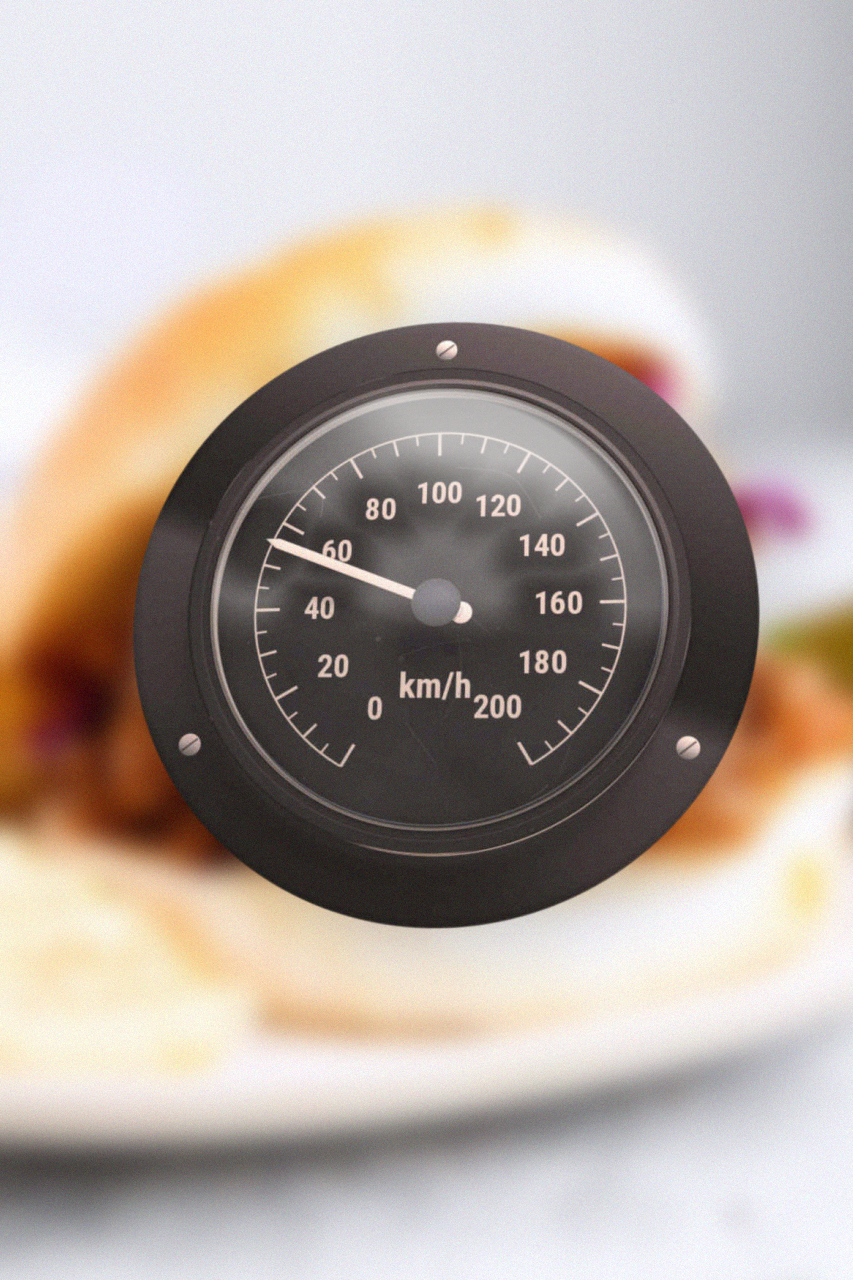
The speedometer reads 55km/h
